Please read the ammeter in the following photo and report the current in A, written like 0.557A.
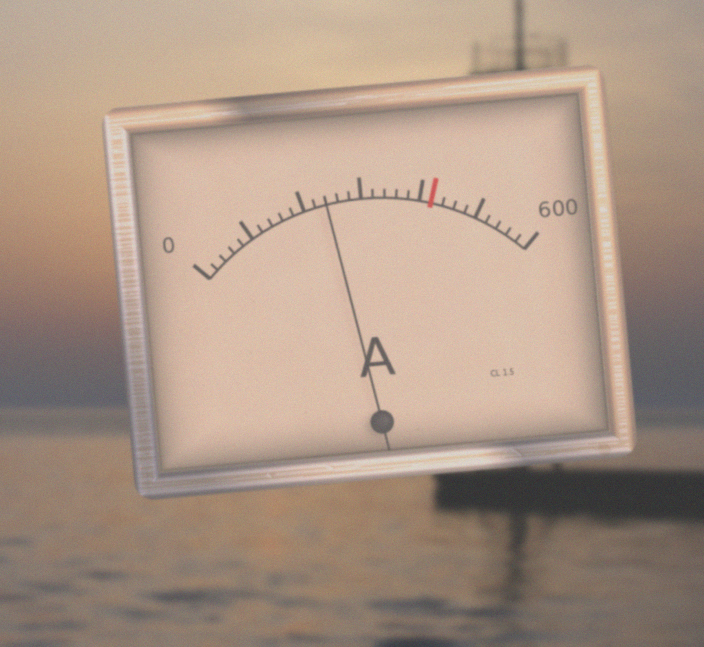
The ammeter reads 240A
